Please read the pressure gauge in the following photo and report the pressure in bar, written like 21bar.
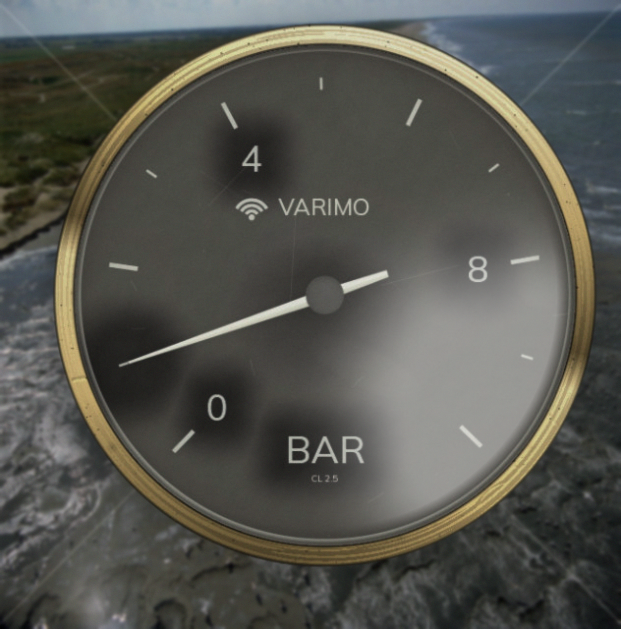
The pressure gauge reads 1bar
